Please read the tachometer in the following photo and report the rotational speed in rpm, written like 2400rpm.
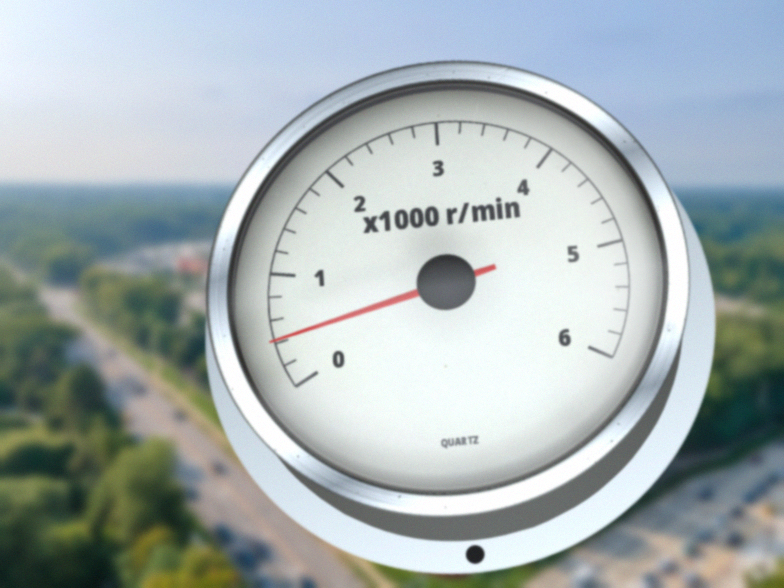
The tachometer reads 400rpm
